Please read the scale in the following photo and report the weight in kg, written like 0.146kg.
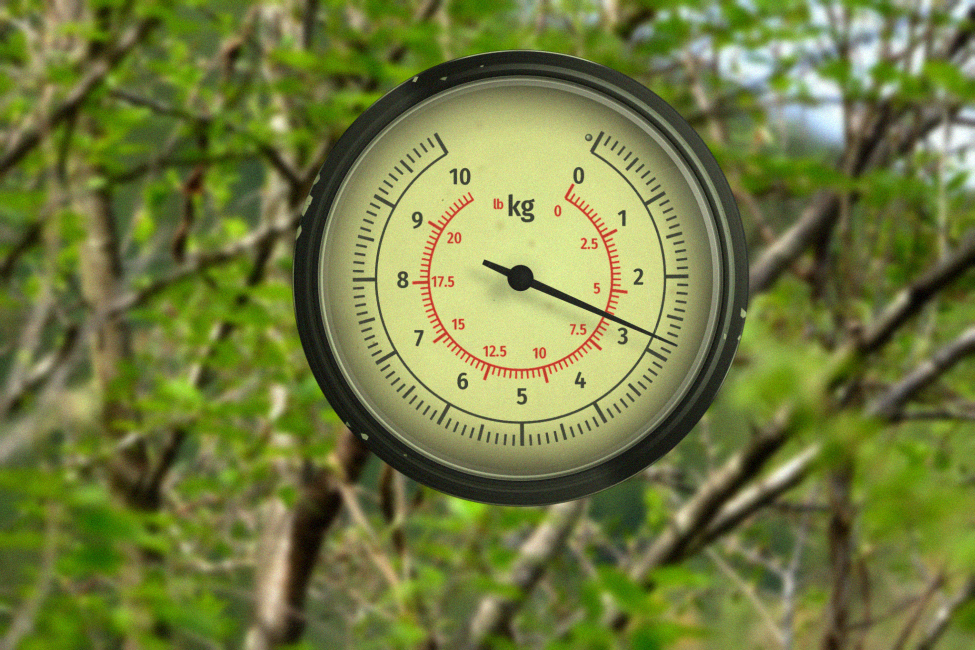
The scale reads 2.8kg
